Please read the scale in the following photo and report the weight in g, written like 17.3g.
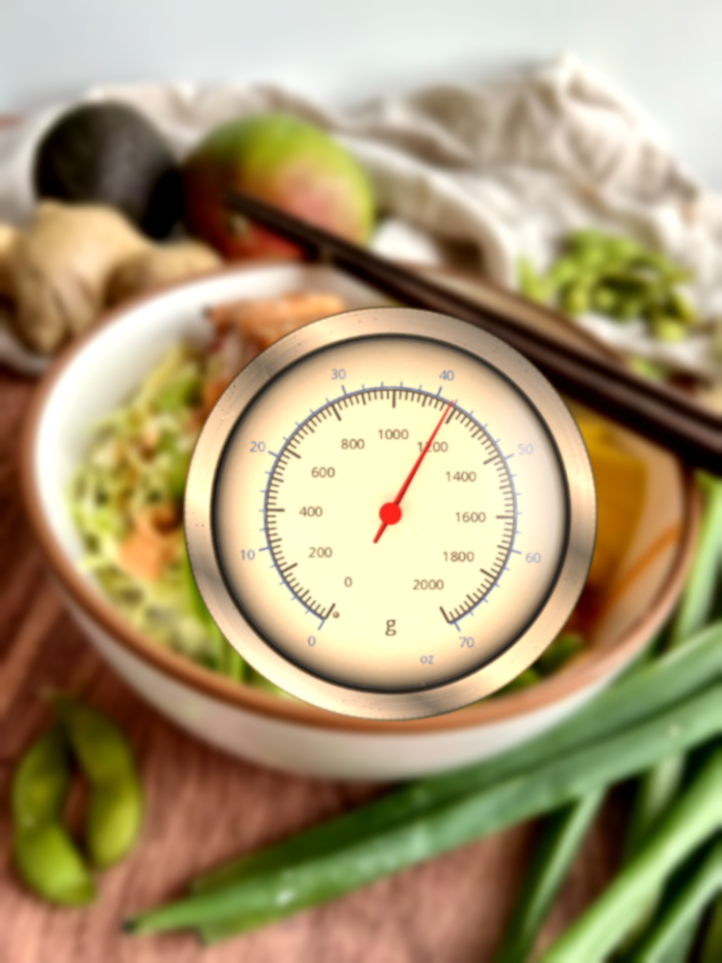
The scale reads 1180g
